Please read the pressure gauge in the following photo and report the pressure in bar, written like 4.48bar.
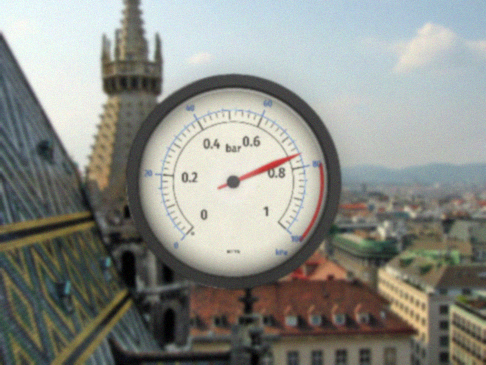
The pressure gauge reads 0.76bar
